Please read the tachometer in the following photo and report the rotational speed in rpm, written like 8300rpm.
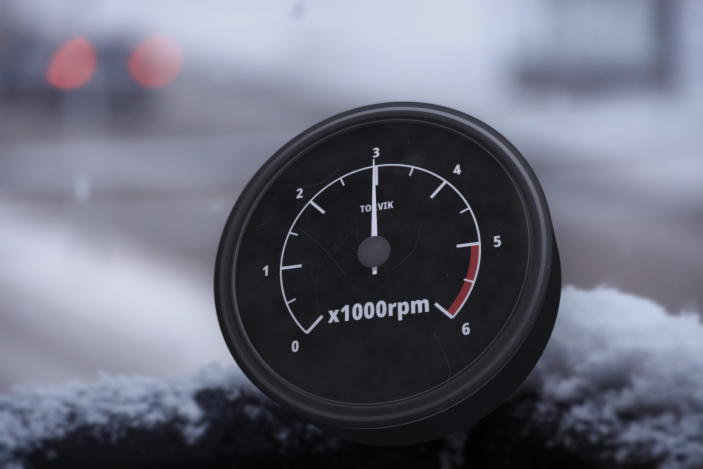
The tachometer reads 3000rpm
